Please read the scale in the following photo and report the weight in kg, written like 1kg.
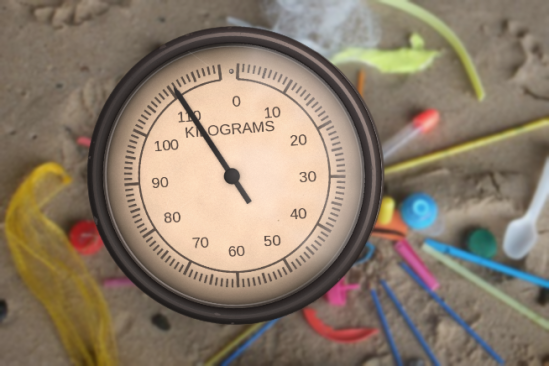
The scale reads 111kg
